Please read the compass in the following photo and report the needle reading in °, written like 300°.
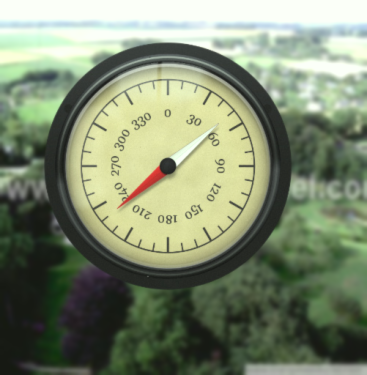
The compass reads 230°
